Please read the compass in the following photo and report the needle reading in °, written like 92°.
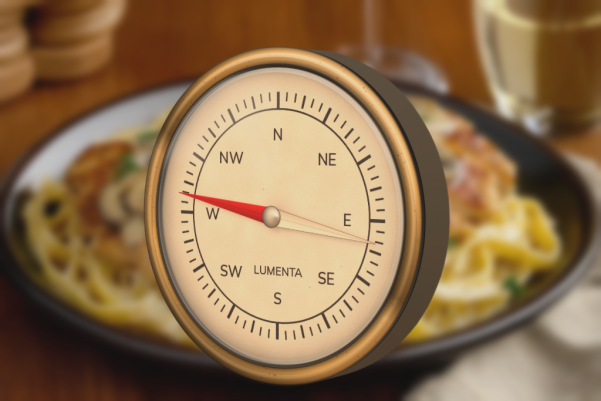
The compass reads 280°
